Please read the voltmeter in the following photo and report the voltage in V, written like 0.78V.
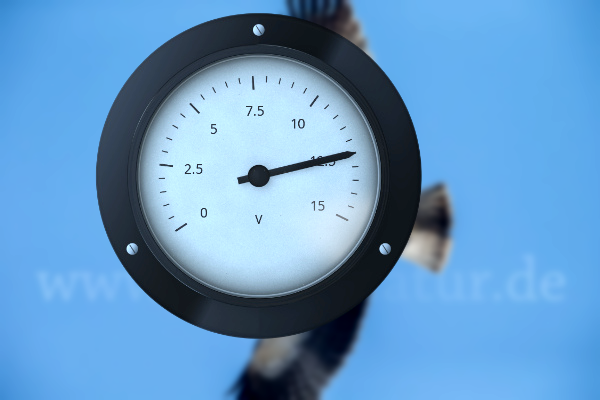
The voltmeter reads 12.5V
